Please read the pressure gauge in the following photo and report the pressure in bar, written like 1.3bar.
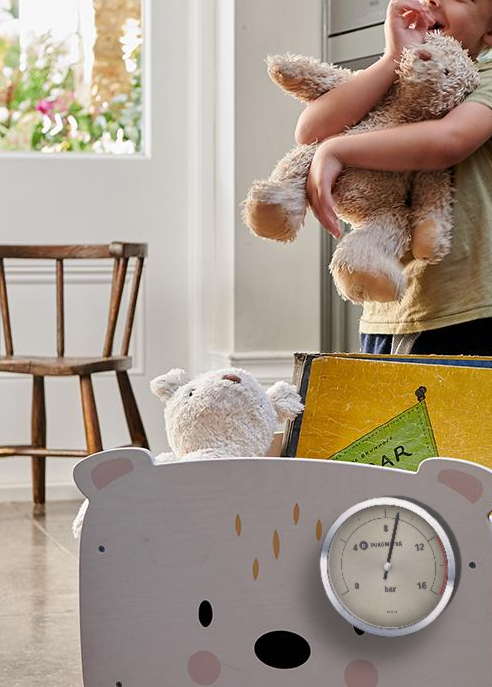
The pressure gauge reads 9bar
